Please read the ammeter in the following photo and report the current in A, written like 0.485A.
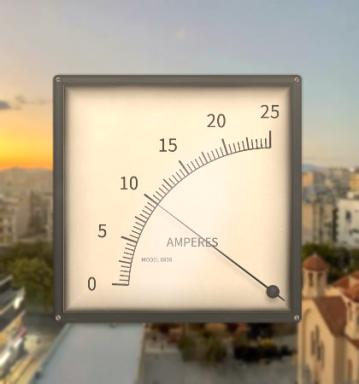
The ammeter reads 10A
